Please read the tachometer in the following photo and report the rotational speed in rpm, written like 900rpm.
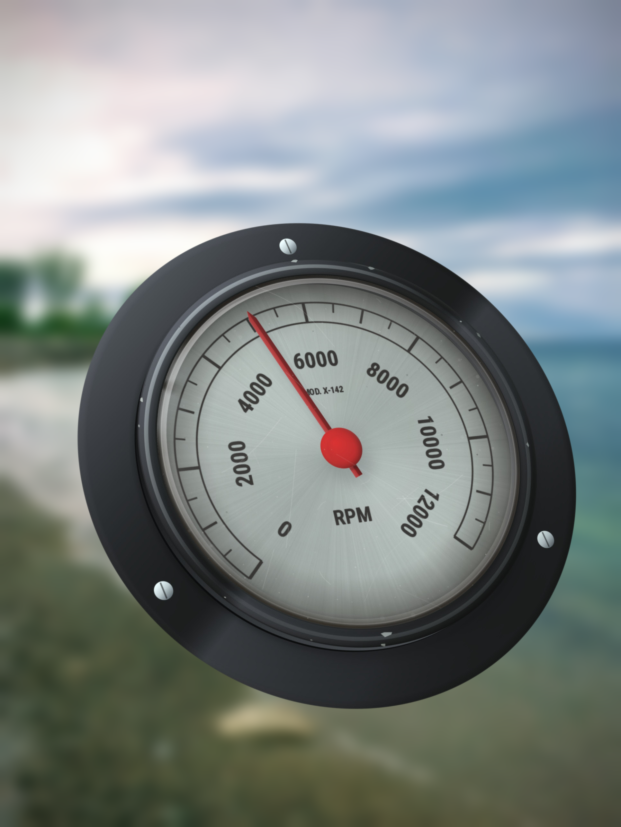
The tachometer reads 5000rpm
